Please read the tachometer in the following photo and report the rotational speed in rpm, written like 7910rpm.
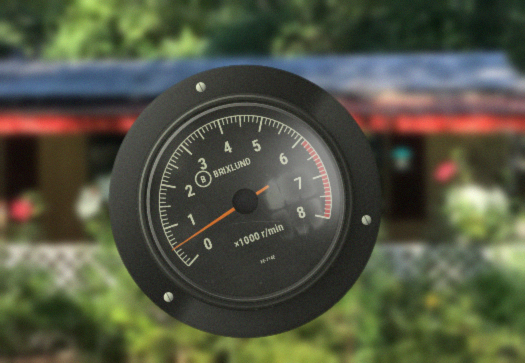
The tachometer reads 500rpm
